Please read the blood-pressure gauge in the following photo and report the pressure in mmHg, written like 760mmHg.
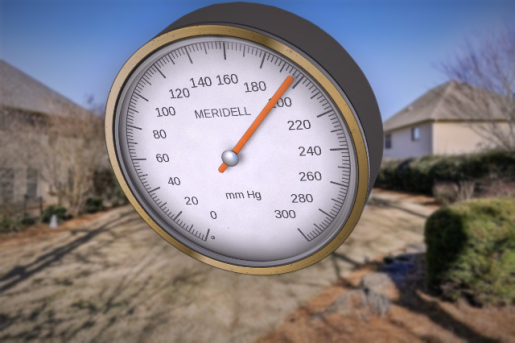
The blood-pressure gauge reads 196mmHg
